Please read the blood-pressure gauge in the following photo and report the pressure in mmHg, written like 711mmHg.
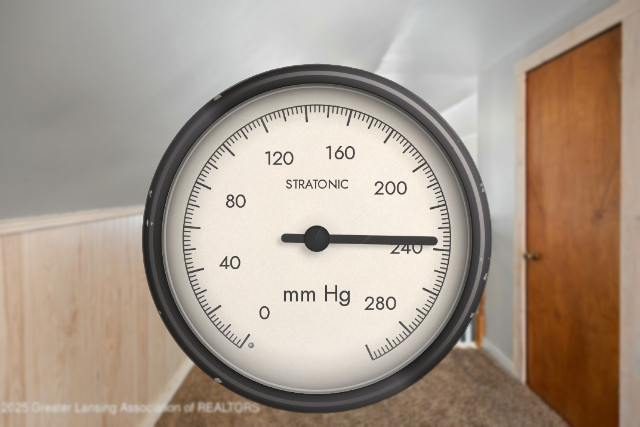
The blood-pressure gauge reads 236mmHg
